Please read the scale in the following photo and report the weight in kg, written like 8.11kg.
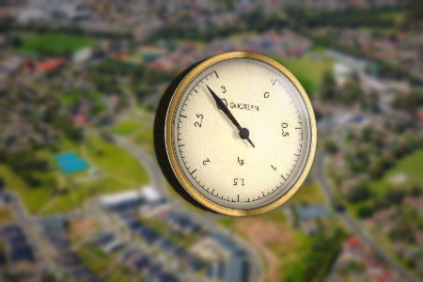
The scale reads 2.85kg
